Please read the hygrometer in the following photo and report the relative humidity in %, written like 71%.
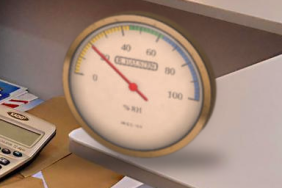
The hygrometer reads 20%
